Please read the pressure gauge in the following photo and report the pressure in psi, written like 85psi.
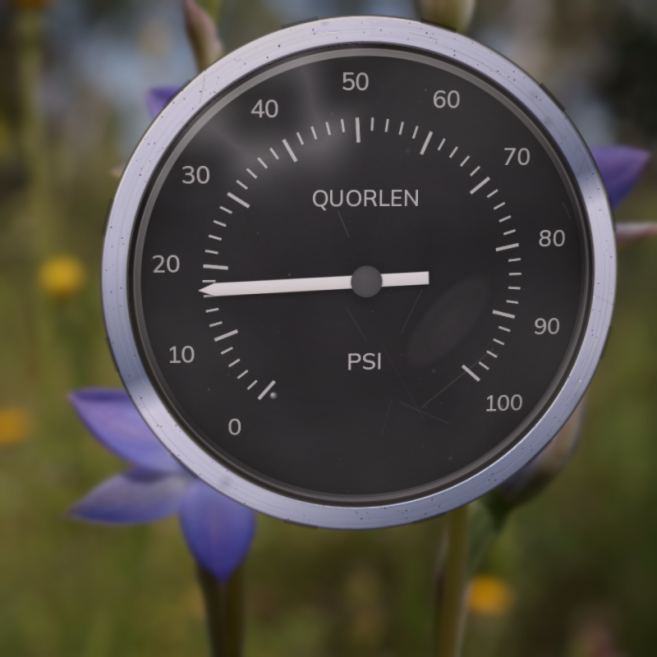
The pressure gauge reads 17psi
